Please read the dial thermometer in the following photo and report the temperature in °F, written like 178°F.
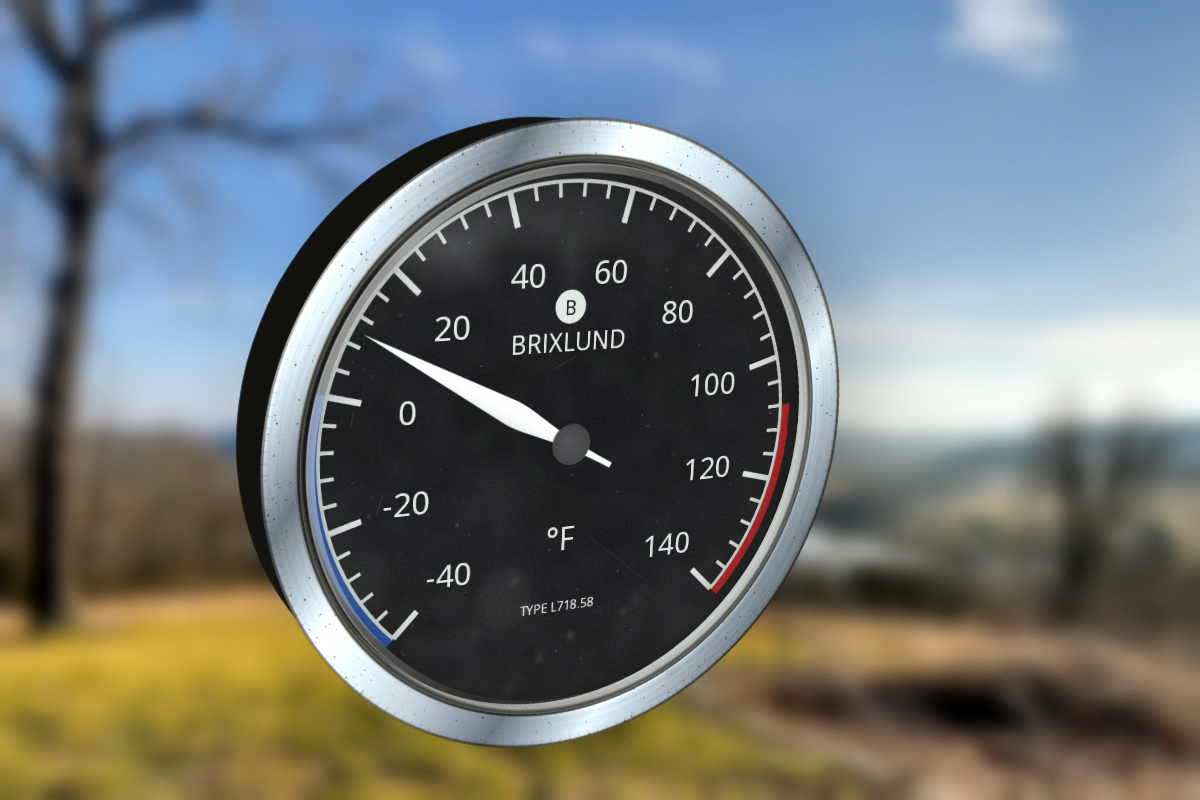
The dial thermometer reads 10°F
